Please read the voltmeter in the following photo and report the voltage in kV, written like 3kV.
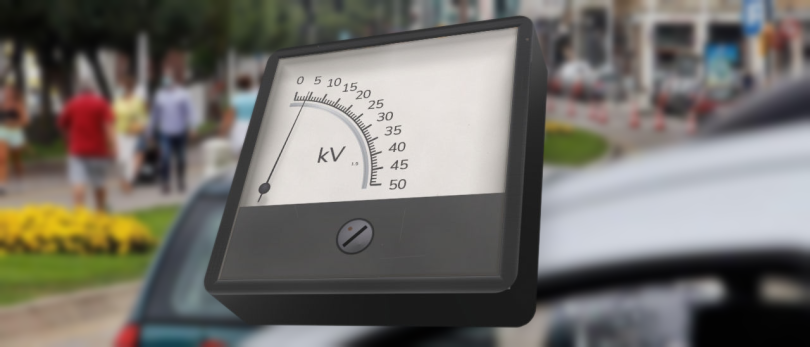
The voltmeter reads 5kV
